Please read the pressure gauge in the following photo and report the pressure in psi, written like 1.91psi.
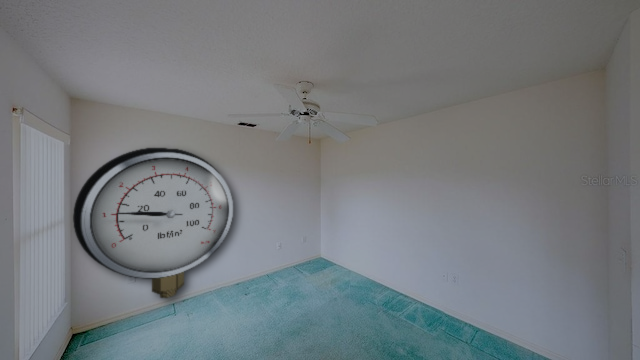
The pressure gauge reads 15psi
